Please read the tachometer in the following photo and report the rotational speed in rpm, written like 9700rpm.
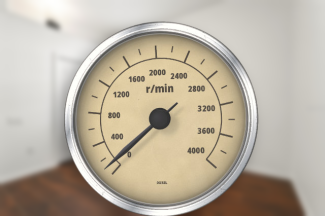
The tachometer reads 100rpm
